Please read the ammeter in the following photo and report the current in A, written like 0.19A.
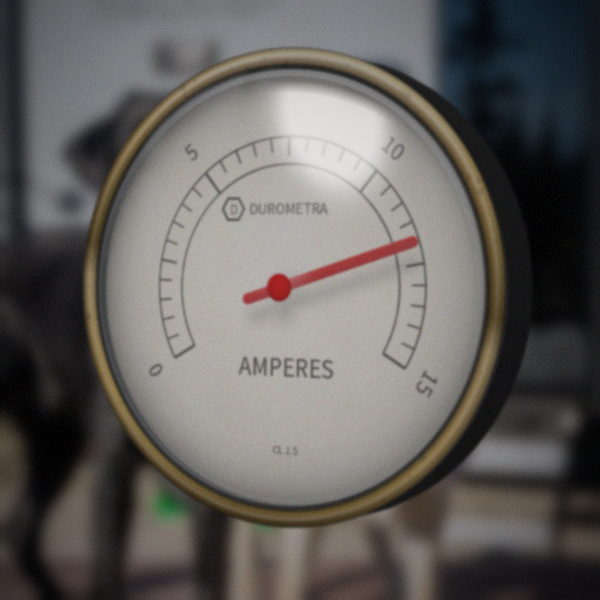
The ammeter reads 12A
